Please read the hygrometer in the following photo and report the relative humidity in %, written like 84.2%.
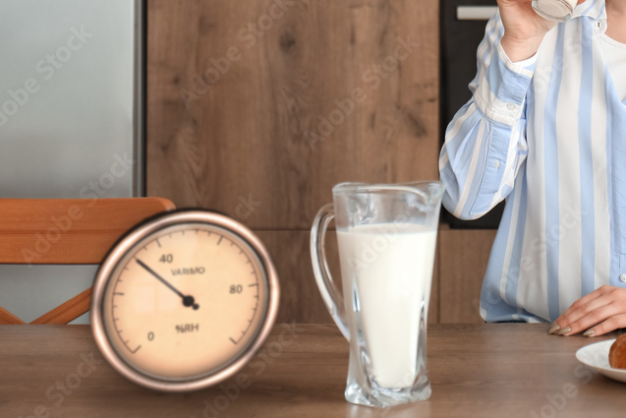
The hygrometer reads 32%
